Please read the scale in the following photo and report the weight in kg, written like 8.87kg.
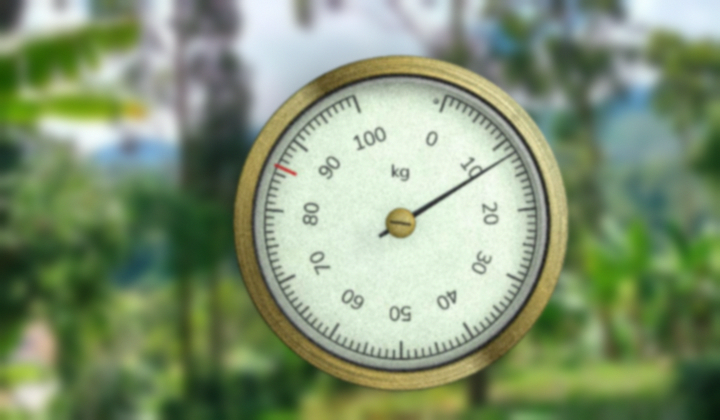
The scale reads 12kg
